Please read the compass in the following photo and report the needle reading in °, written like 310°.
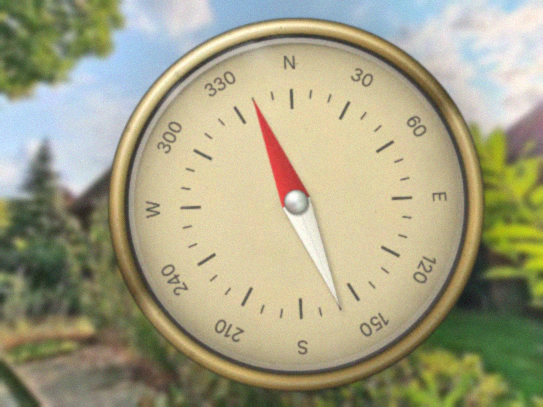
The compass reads 340°
